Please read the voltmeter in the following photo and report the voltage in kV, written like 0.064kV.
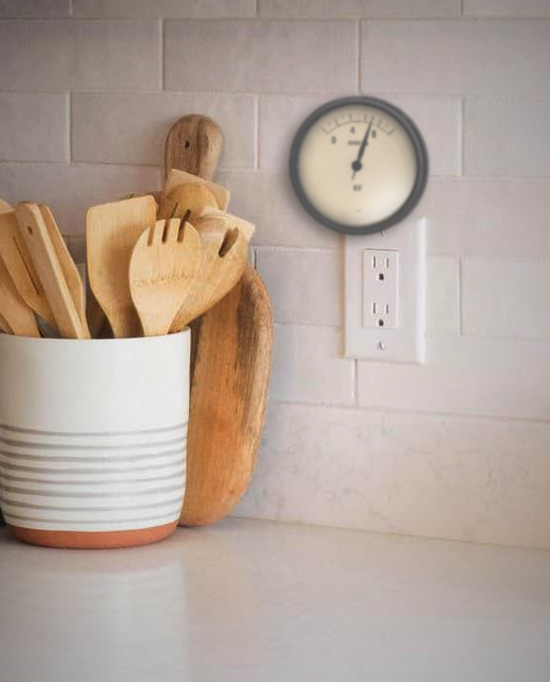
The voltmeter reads 7kV
